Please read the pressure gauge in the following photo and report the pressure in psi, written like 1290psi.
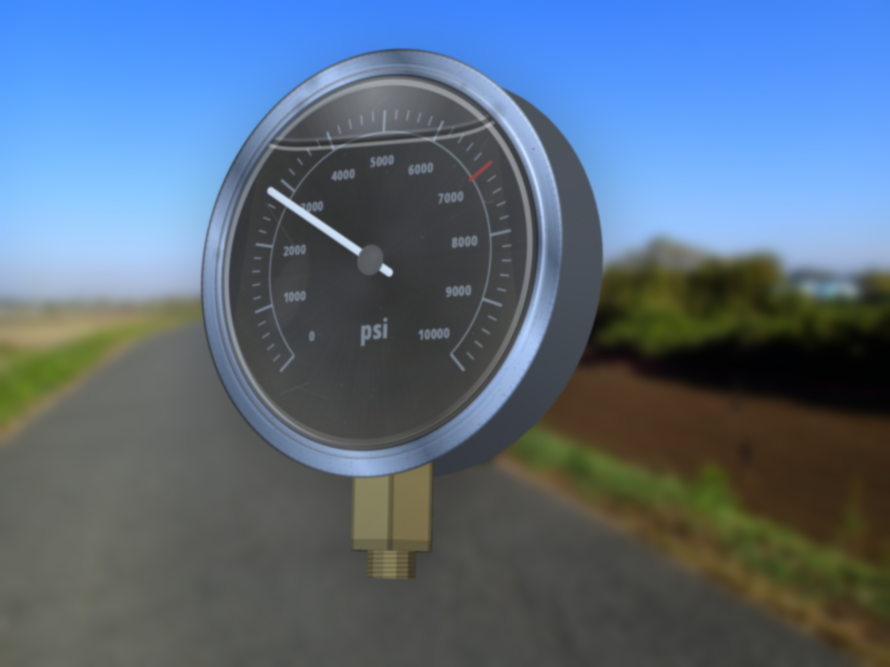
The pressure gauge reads 2800psi
